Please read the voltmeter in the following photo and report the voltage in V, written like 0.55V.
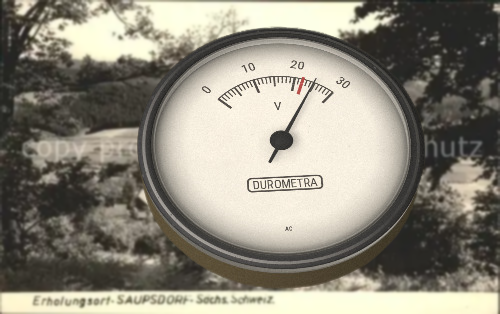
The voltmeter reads 25V
